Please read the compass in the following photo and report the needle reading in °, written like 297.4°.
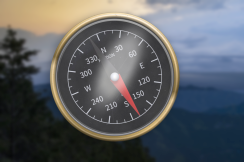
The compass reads 170°
